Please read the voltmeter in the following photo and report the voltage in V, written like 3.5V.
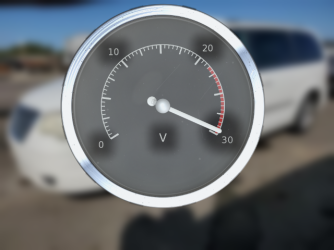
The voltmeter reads 29.5V
